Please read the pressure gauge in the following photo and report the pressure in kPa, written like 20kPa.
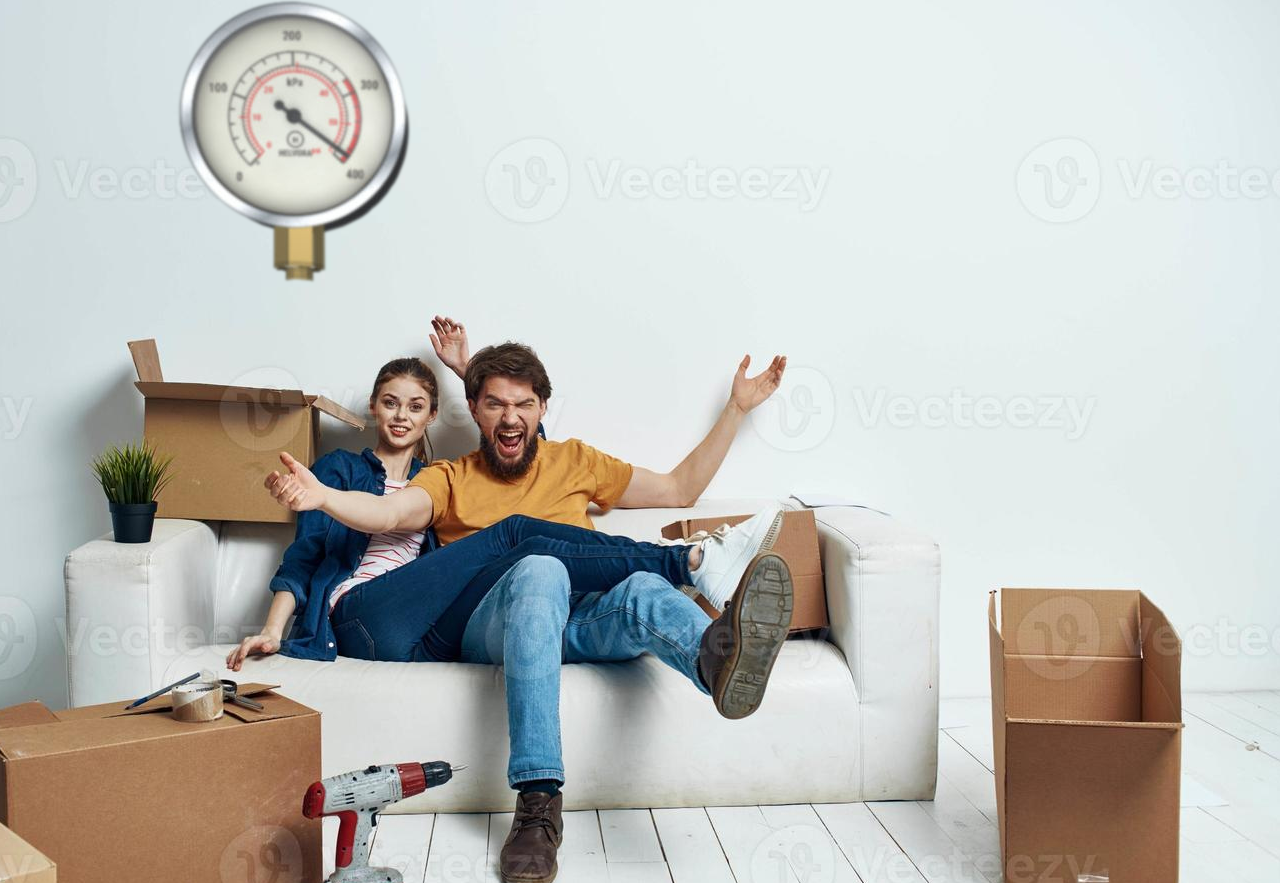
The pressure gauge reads 390kPa
